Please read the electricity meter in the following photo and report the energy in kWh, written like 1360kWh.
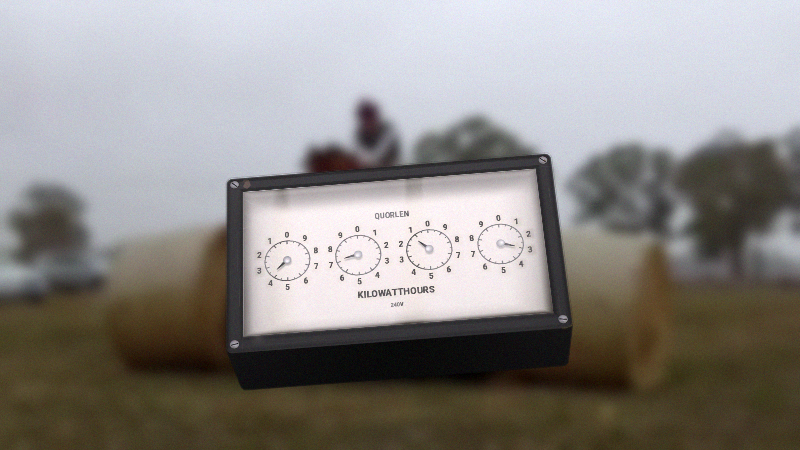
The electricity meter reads 3713kWh
